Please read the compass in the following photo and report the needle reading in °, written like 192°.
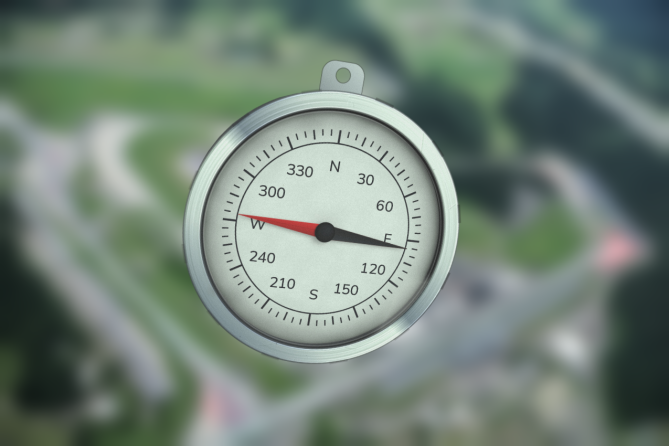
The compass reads 275°
